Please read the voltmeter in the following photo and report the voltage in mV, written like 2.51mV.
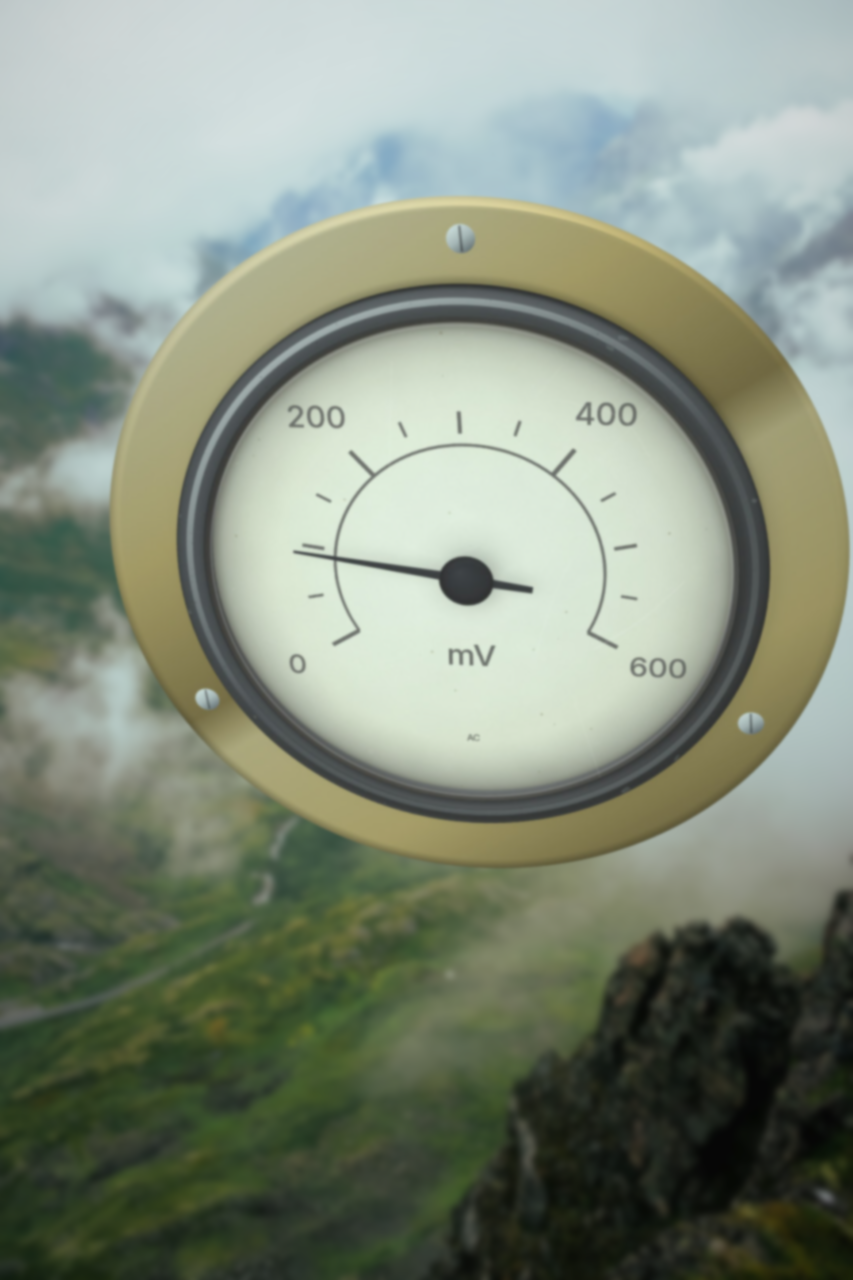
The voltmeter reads 100mV
